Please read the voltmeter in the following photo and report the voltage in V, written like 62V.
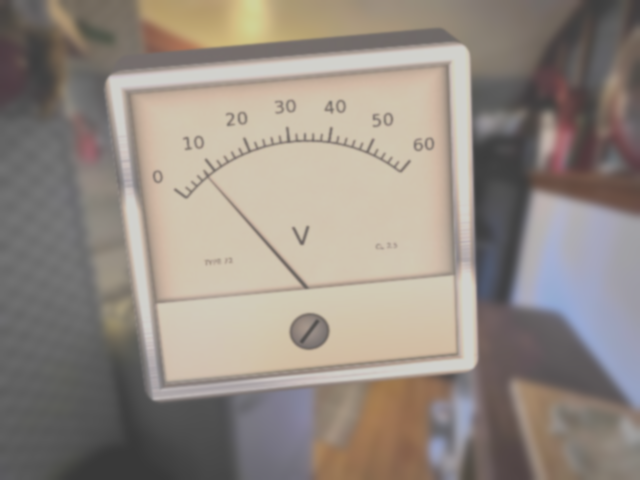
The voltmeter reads 8V
